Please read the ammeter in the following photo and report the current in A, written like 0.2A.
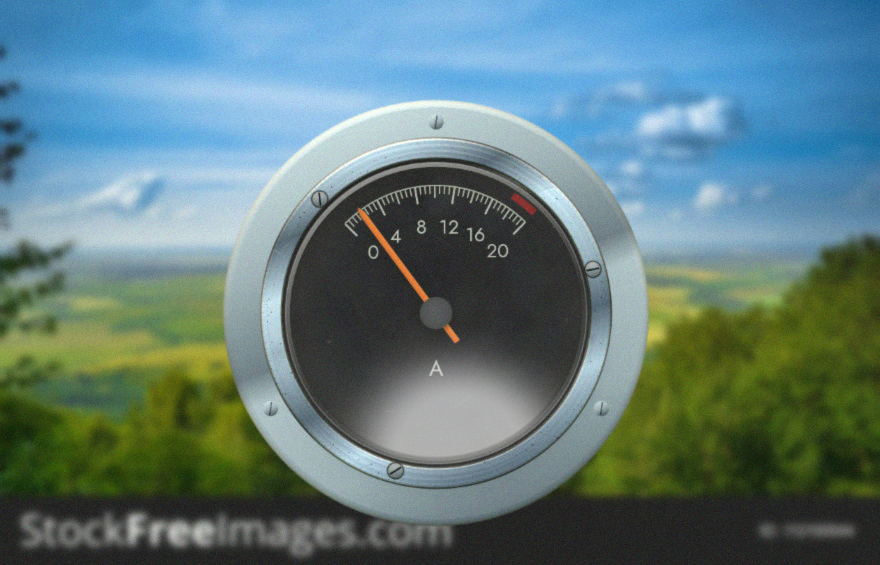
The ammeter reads 2A
